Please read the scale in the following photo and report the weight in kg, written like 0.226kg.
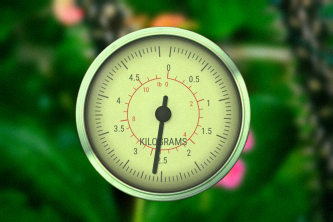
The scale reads 2.6kg
